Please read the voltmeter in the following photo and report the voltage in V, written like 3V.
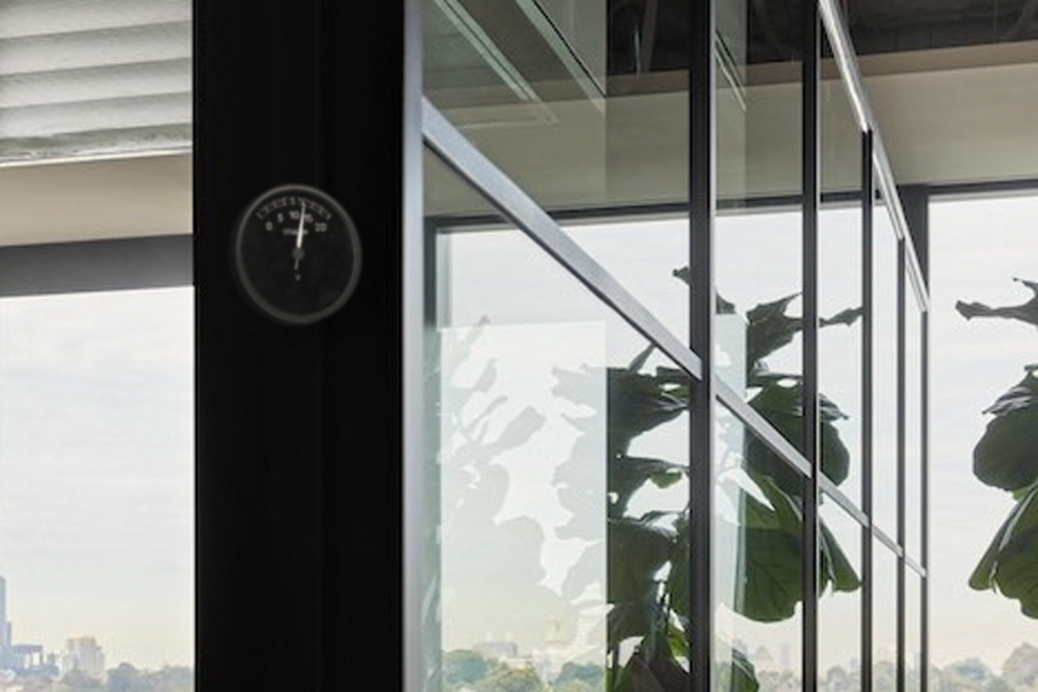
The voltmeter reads 12.5V
